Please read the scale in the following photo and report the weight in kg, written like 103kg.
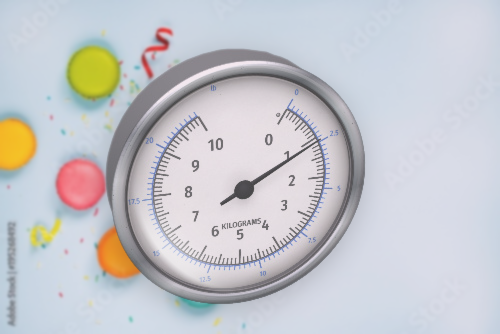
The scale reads 1kg
